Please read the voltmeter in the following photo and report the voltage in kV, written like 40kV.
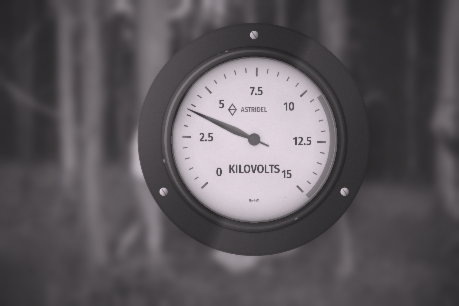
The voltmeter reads 3.75kV
